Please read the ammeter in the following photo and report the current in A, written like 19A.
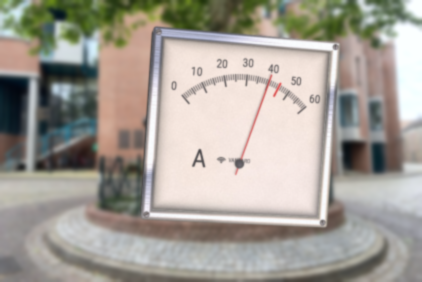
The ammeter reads 40A
